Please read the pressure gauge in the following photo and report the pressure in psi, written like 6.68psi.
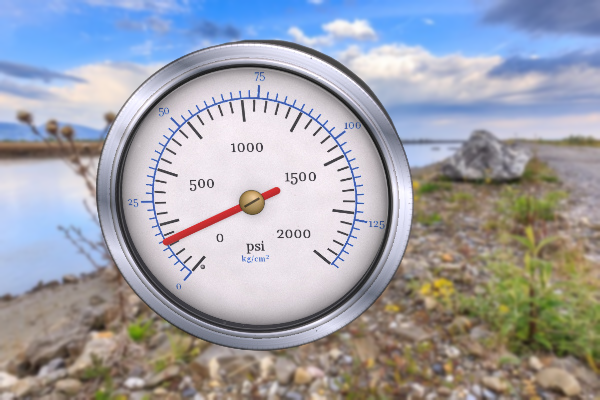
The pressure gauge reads 175psi
